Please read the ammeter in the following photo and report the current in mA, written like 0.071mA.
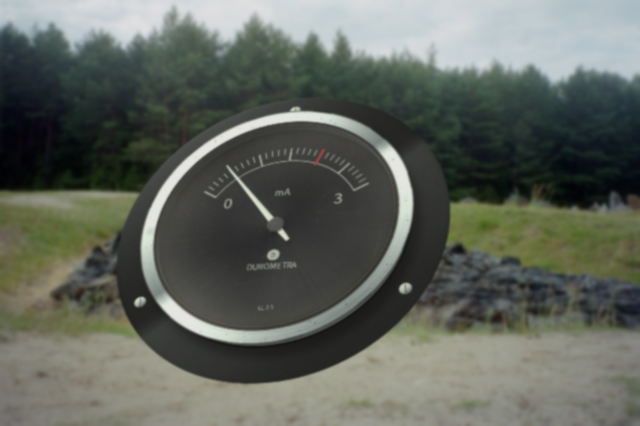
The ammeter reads 0.5mA
